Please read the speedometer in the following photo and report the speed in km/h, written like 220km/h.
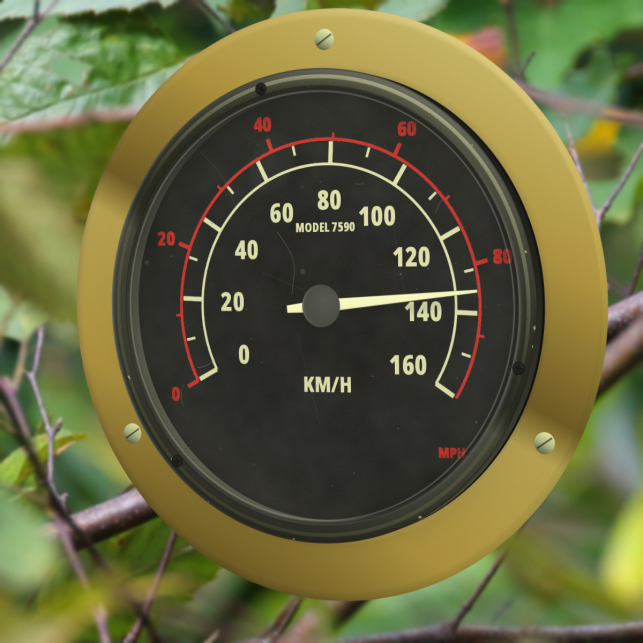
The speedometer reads 135km/h
